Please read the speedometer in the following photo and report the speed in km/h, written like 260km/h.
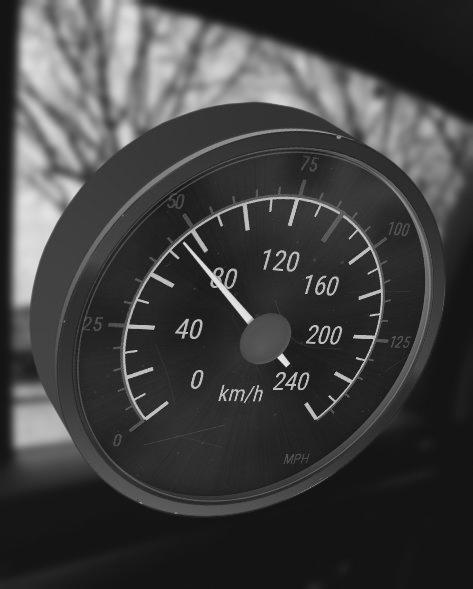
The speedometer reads 75km/h
